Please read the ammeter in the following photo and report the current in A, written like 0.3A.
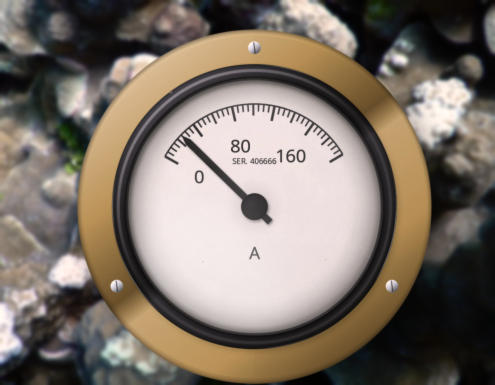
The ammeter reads 25A
